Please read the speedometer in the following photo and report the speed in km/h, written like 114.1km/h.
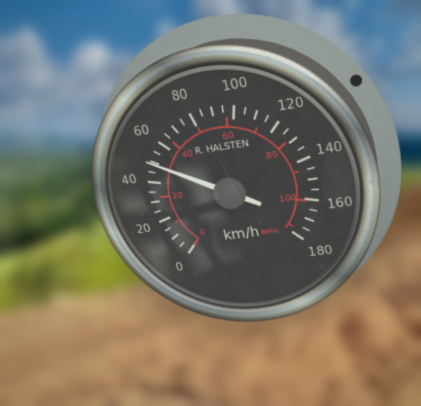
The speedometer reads 50km/h
